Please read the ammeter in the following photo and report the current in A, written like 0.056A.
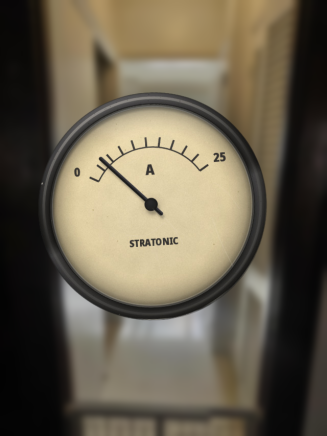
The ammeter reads 3.75A
